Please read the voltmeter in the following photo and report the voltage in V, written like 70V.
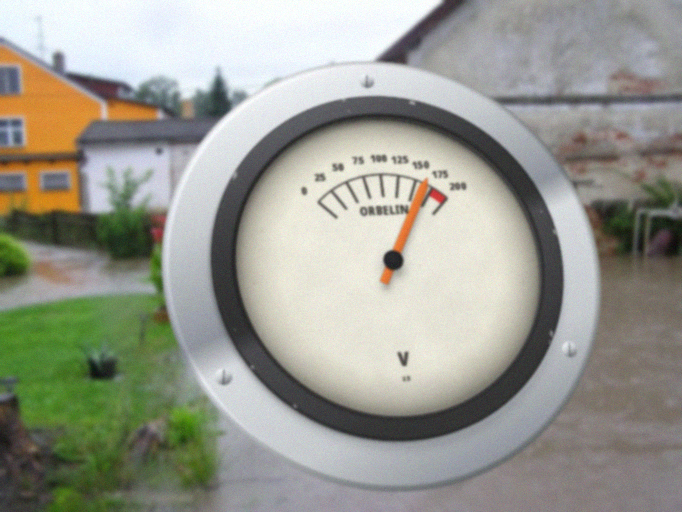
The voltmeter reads 162.5V
